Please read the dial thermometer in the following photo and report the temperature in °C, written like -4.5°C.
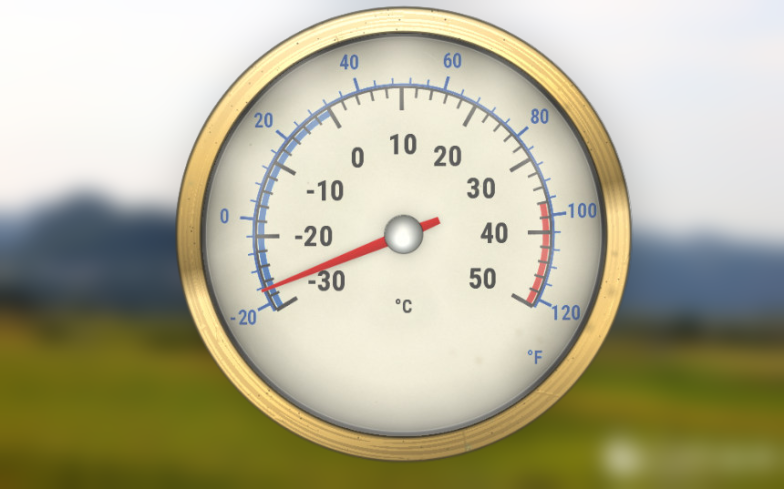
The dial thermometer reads -27°C
